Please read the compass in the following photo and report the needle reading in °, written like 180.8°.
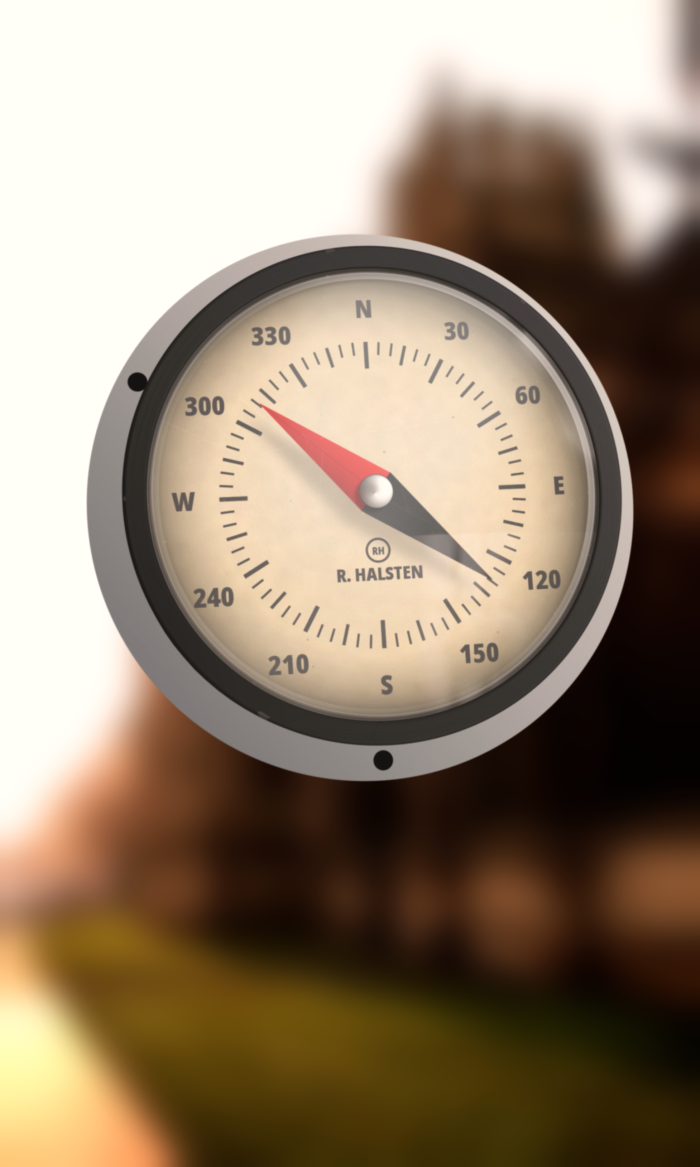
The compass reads 310°
